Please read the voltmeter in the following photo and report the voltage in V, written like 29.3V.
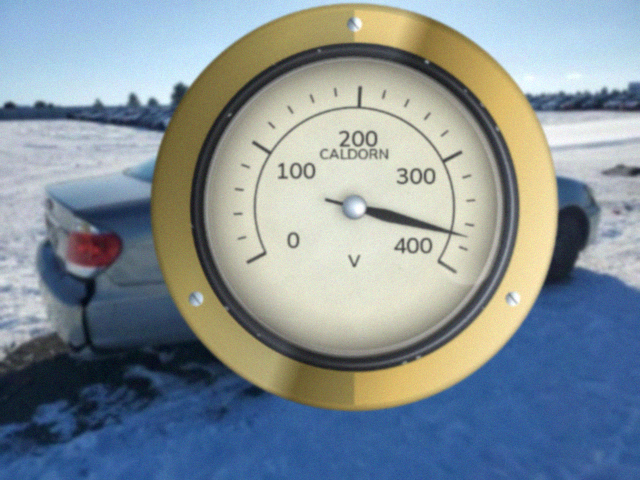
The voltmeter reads 370V
